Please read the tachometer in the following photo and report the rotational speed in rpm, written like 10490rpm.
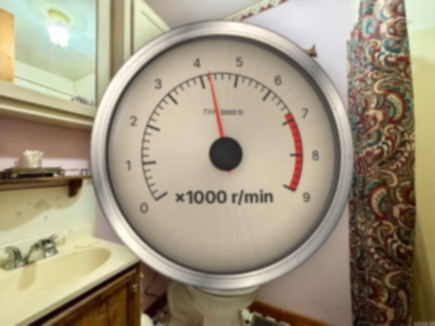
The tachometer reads 4200rpm
